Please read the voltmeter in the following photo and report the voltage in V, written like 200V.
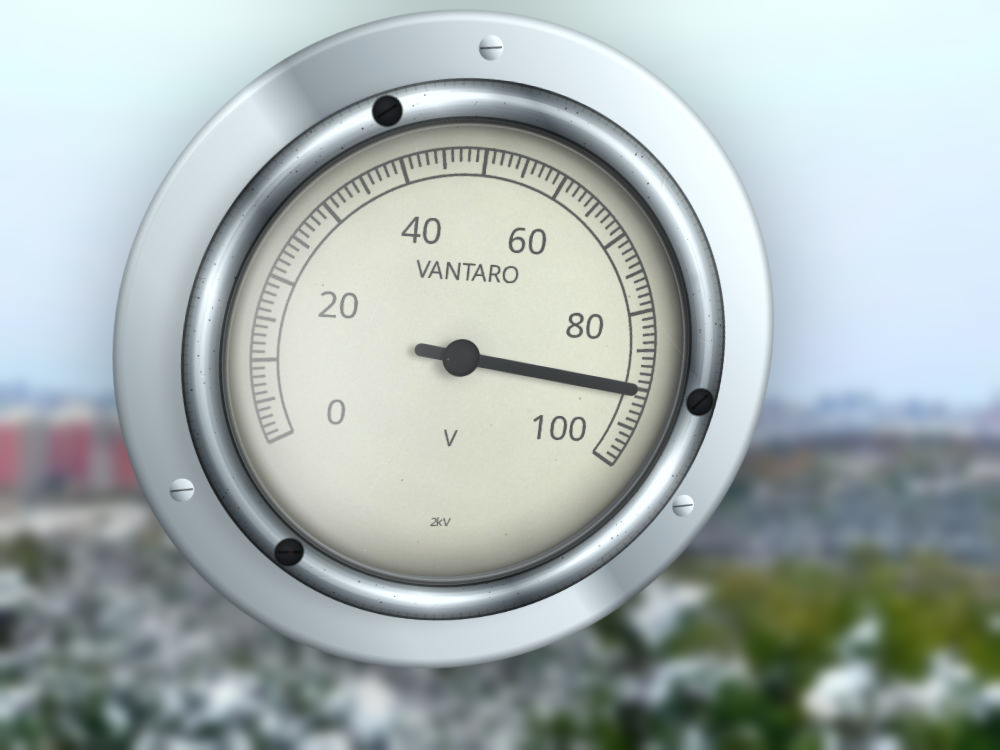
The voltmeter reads 90V
